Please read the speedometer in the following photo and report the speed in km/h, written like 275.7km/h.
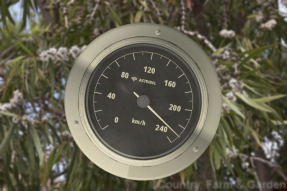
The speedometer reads 230km/h
